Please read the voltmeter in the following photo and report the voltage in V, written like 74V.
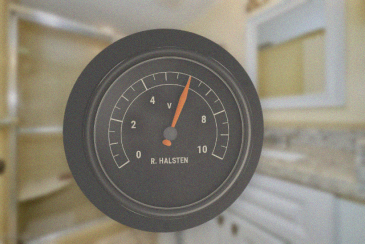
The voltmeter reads 6V
